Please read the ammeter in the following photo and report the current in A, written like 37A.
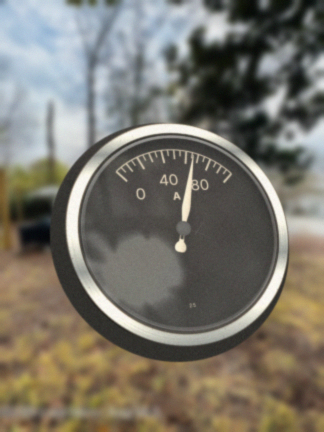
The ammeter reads 65A
